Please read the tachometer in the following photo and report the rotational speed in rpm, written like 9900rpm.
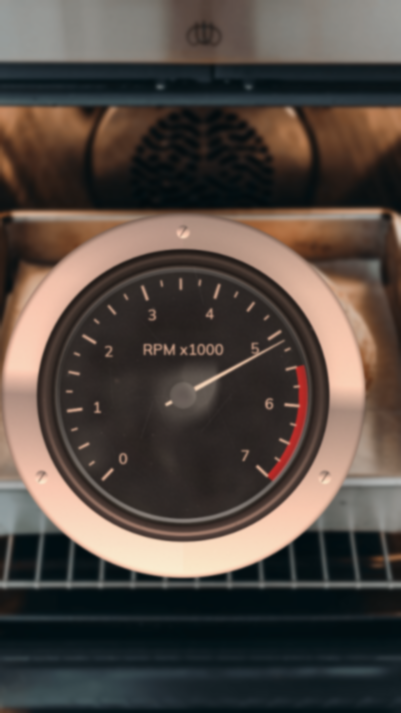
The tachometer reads 5125rpm
